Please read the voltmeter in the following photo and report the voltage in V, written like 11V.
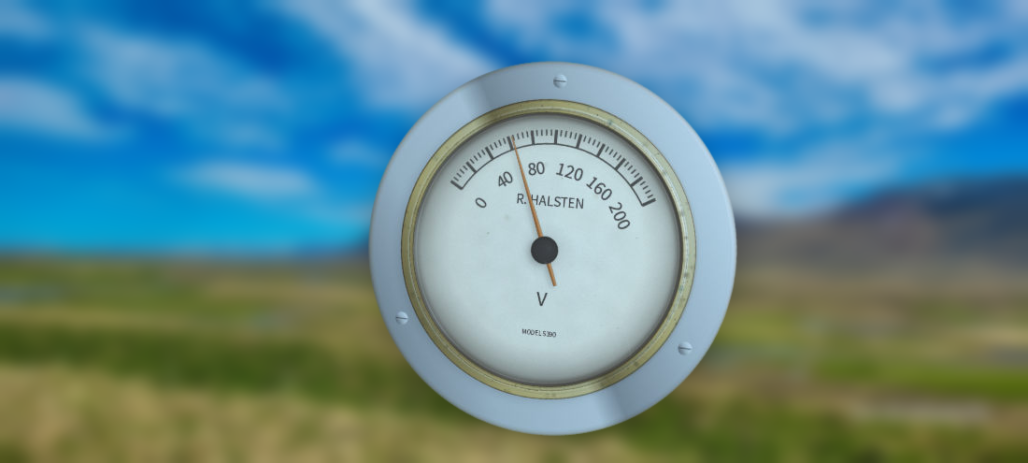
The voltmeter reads 64V
